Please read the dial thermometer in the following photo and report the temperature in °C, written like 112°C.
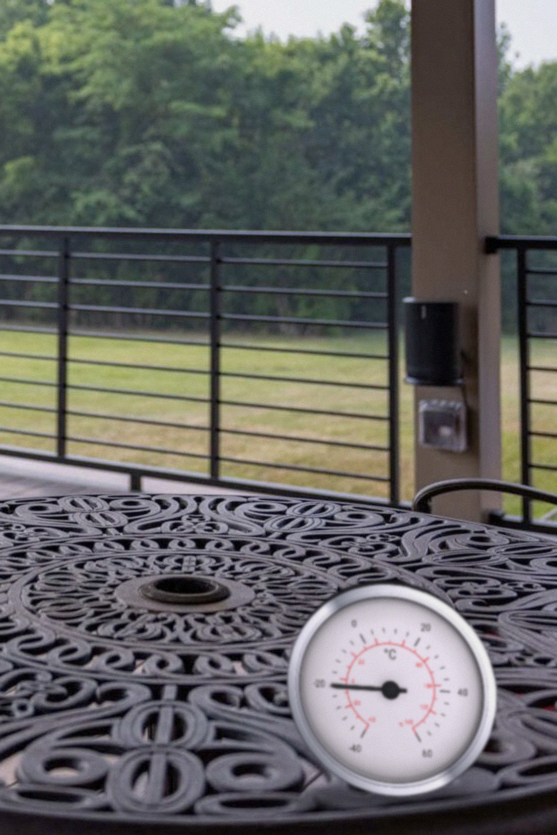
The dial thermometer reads -20°C
